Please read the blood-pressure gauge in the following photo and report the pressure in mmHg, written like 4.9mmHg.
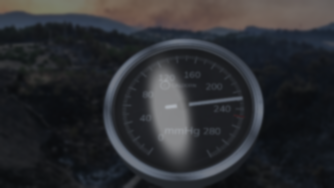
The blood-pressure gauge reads 230mmHg
